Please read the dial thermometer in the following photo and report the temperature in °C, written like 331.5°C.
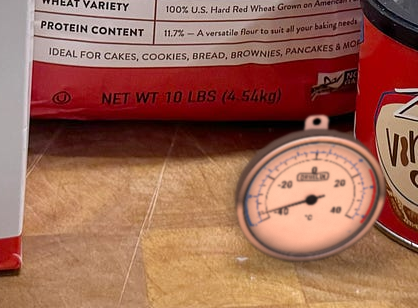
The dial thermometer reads -36°C
